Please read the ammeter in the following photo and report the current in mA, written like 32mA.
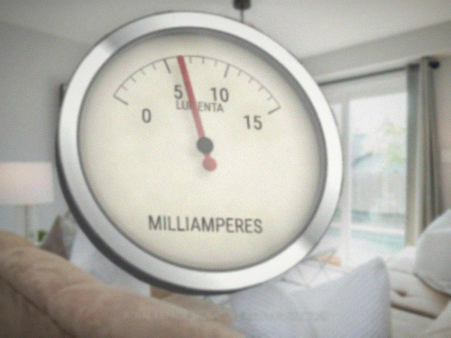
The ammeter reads 6mA
